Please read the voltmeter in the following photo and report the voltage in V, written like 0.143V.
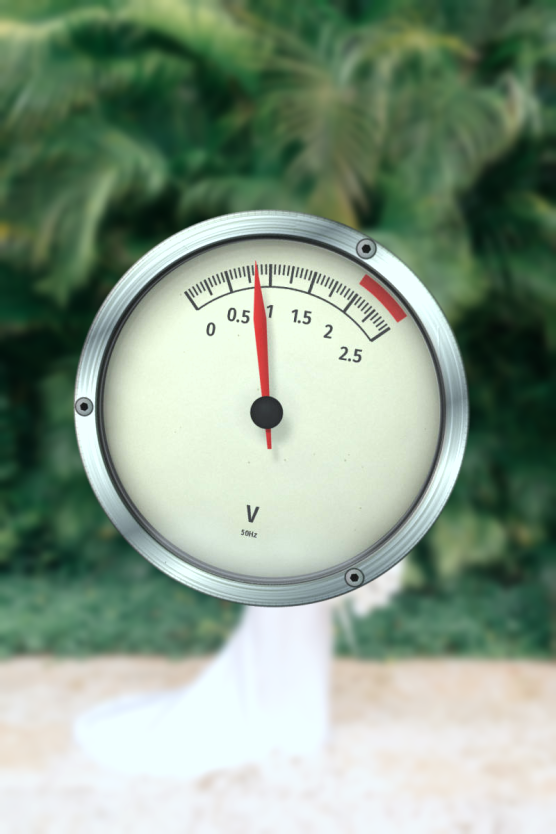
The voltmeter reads 0.85V
